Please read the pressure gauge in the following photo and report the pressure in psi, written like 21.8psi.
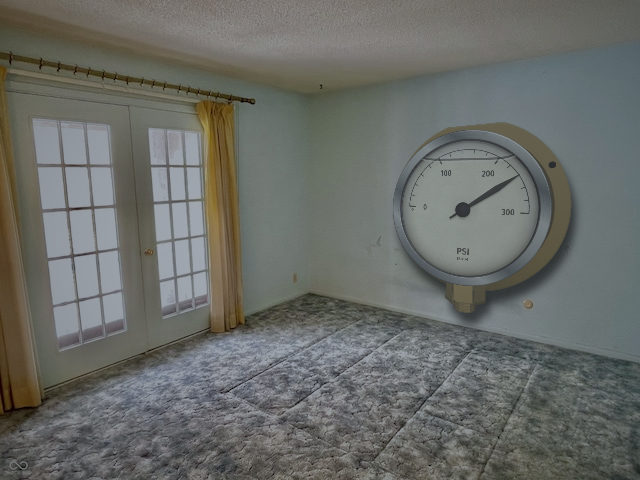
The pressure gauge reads 240psi
